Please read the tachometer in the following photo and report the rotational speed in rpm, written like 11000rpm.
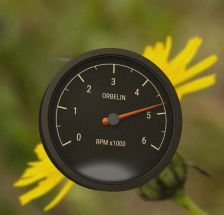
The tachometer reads 4750rpm
